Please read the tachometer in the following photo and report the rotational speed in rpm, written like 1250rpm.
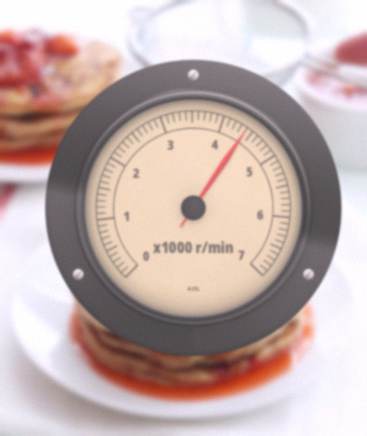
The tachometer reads 4400rpm
